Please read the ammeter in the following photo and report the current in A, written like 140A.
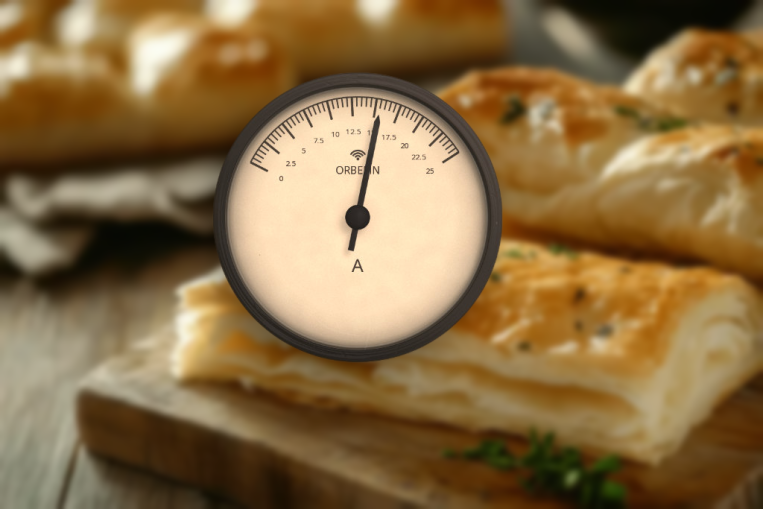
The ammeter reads 15.5A
